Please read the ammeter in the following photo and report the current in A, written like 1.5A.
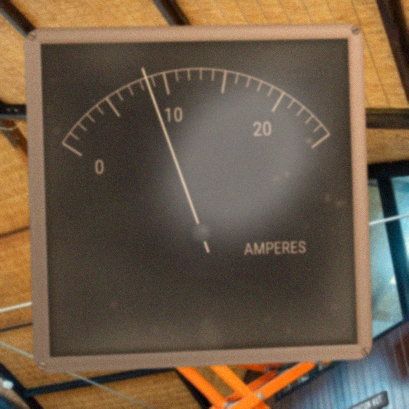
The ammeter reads 8.5A
